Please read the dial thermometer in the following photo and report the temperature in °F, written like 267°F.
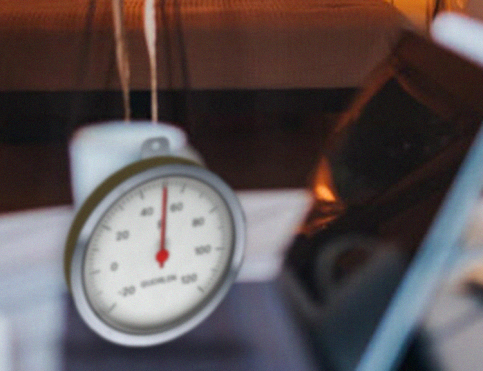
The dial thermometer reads 50°F
